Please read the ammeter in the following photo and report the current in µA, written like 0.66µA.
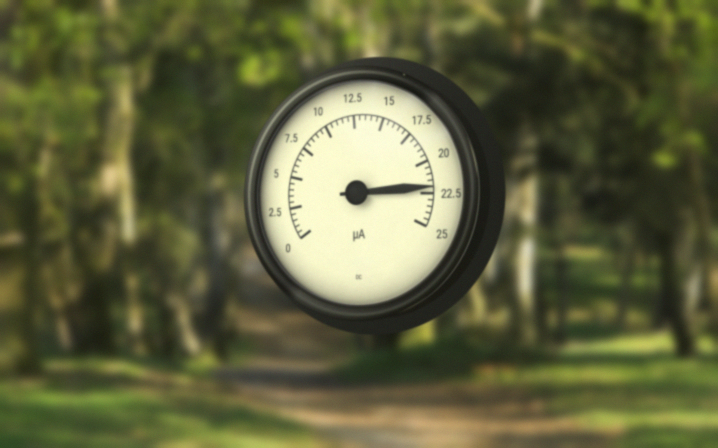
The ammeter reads 22µA
